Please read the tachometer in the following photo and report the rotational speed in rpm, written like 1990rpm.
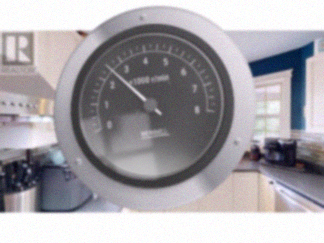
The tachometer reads 2500rpm
